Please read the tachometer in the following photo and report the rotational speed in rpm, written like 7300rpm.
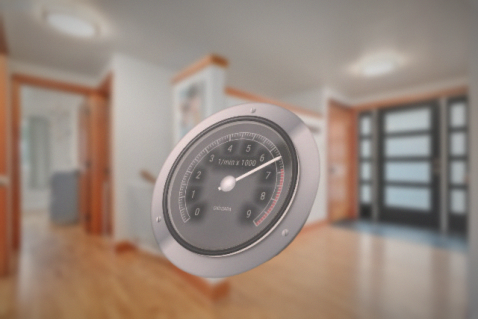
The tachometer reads 6500rpm
